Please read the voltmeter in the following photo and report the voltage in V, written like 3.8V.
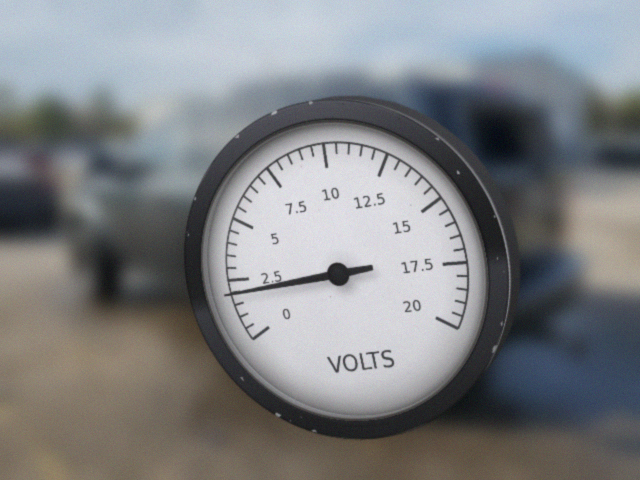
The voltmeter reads 2V
